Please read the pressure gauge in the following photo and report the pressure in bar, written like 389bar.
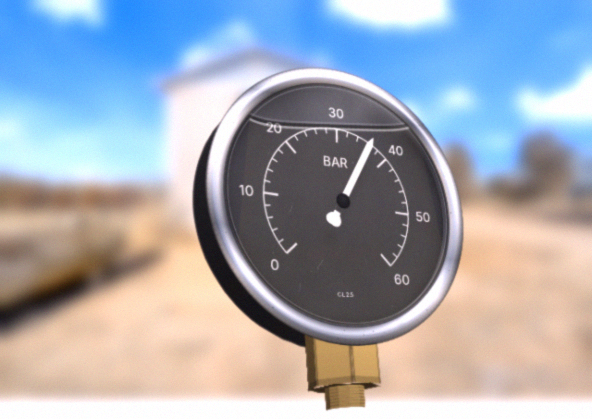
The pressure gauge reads 36bar
